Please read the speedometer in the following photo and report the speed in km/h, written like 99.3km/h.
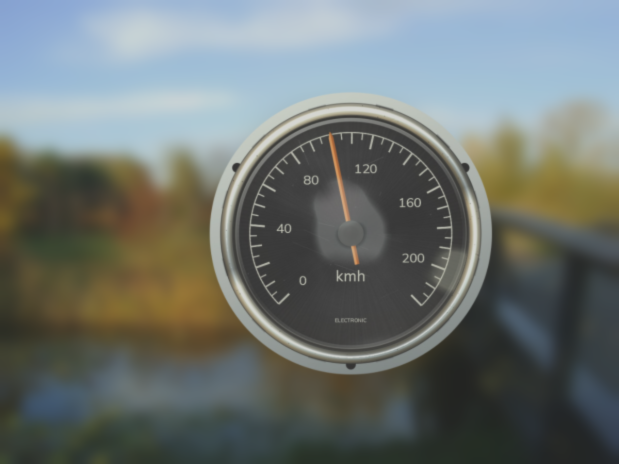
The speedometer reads 100km/h
